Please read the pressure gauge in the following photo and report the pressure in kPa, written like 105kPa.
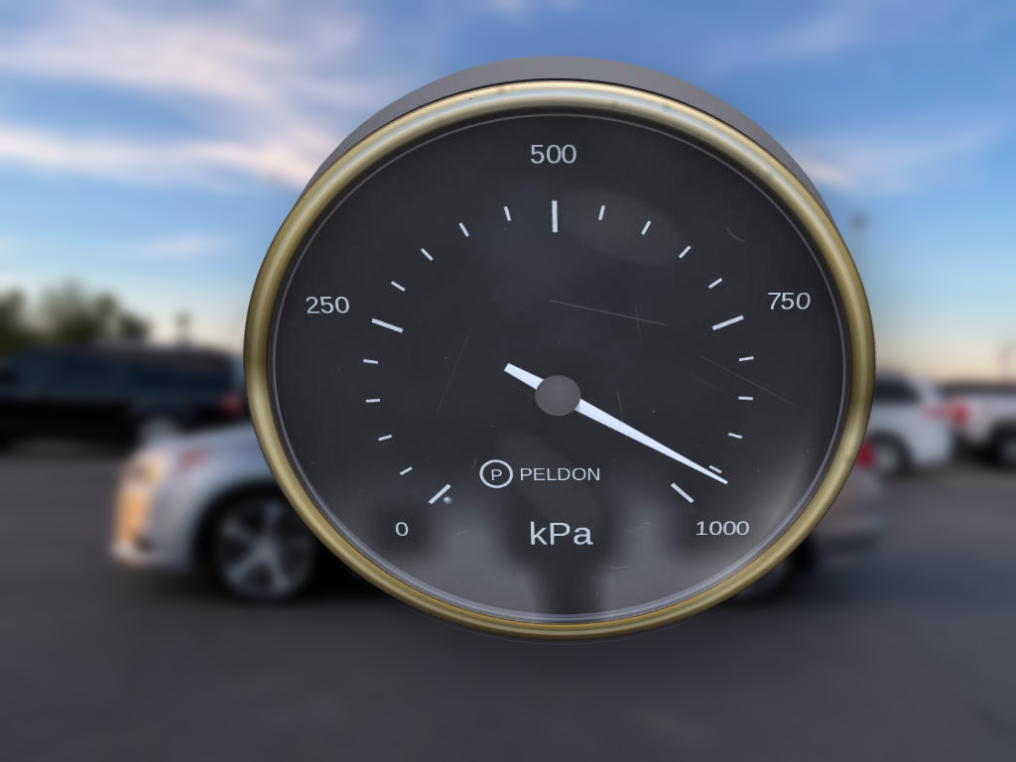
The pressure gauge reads 950kPa
